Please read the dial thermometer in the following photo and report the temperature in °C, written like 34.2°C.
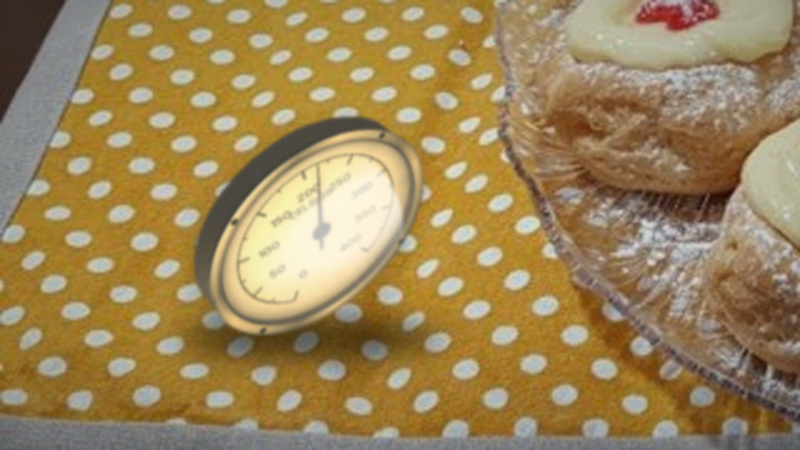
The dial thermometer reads 212.5°C
